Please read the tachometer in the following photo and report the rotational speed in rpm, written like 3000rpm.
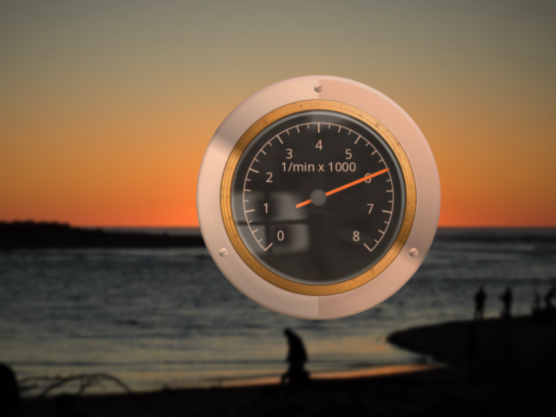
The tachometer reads 6000rpm
